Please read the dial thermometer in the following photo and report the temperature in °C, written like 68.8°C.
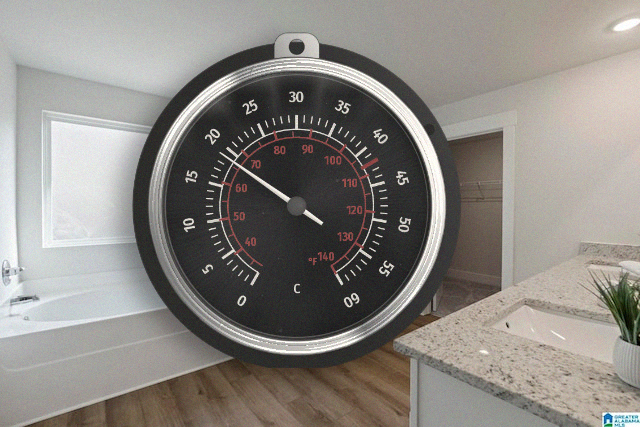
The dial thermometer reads 19°C
